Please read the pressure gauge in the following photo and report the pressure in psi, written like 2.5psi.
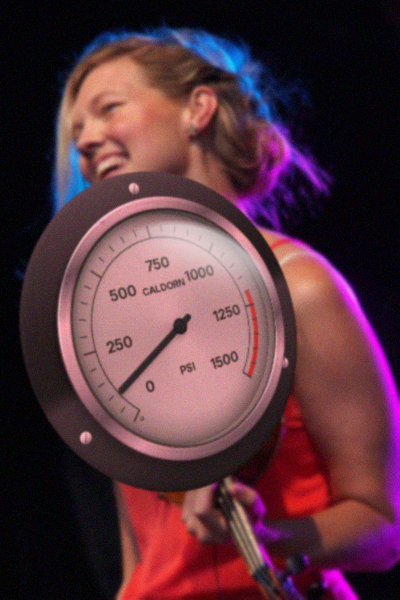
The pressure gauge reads 100psi
